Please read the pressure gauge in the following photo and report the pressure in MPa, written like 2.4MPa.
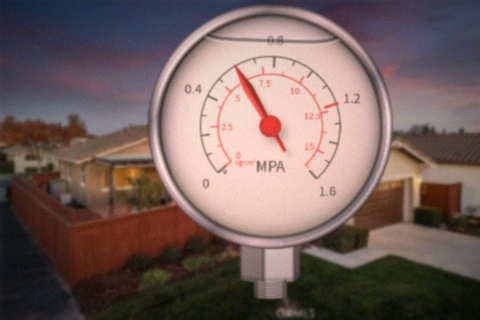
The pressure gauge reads 0.6MPa
